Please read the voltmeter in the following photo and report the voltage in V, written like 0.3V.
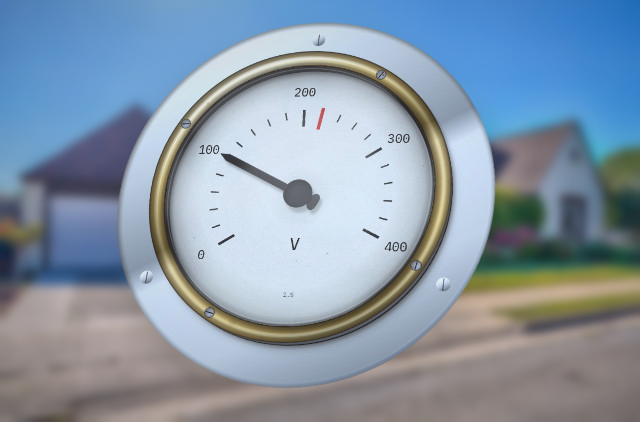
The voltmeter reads 100V
